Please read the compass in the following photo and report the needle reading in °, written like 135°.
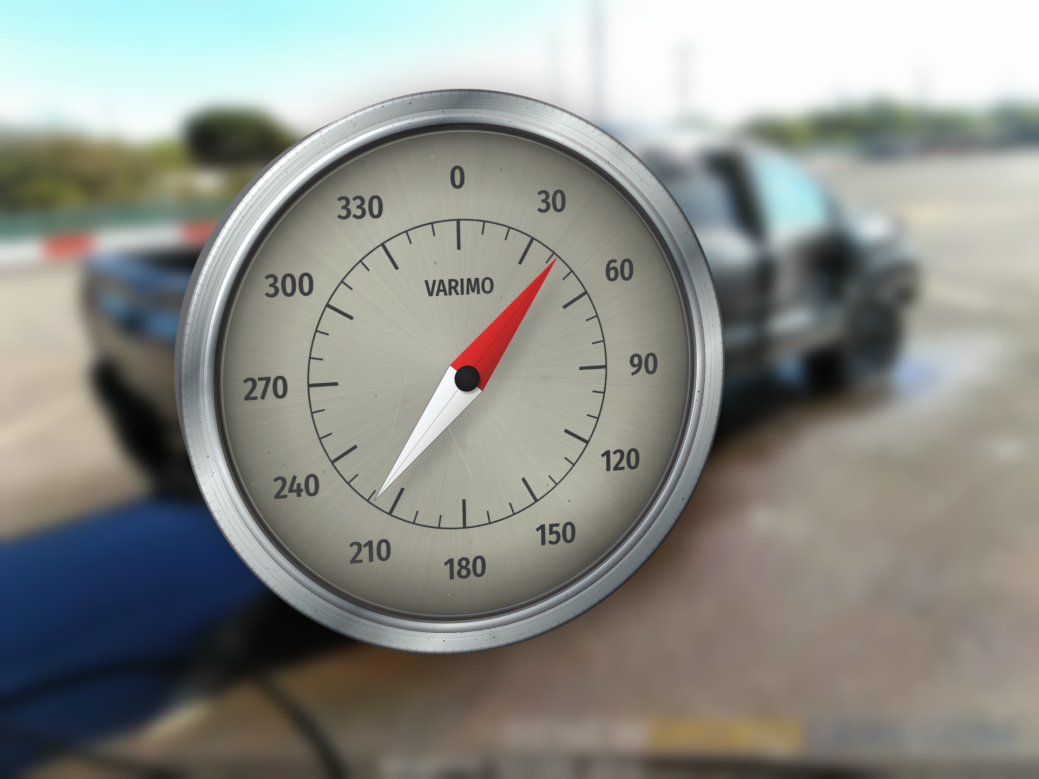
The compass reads 40°
